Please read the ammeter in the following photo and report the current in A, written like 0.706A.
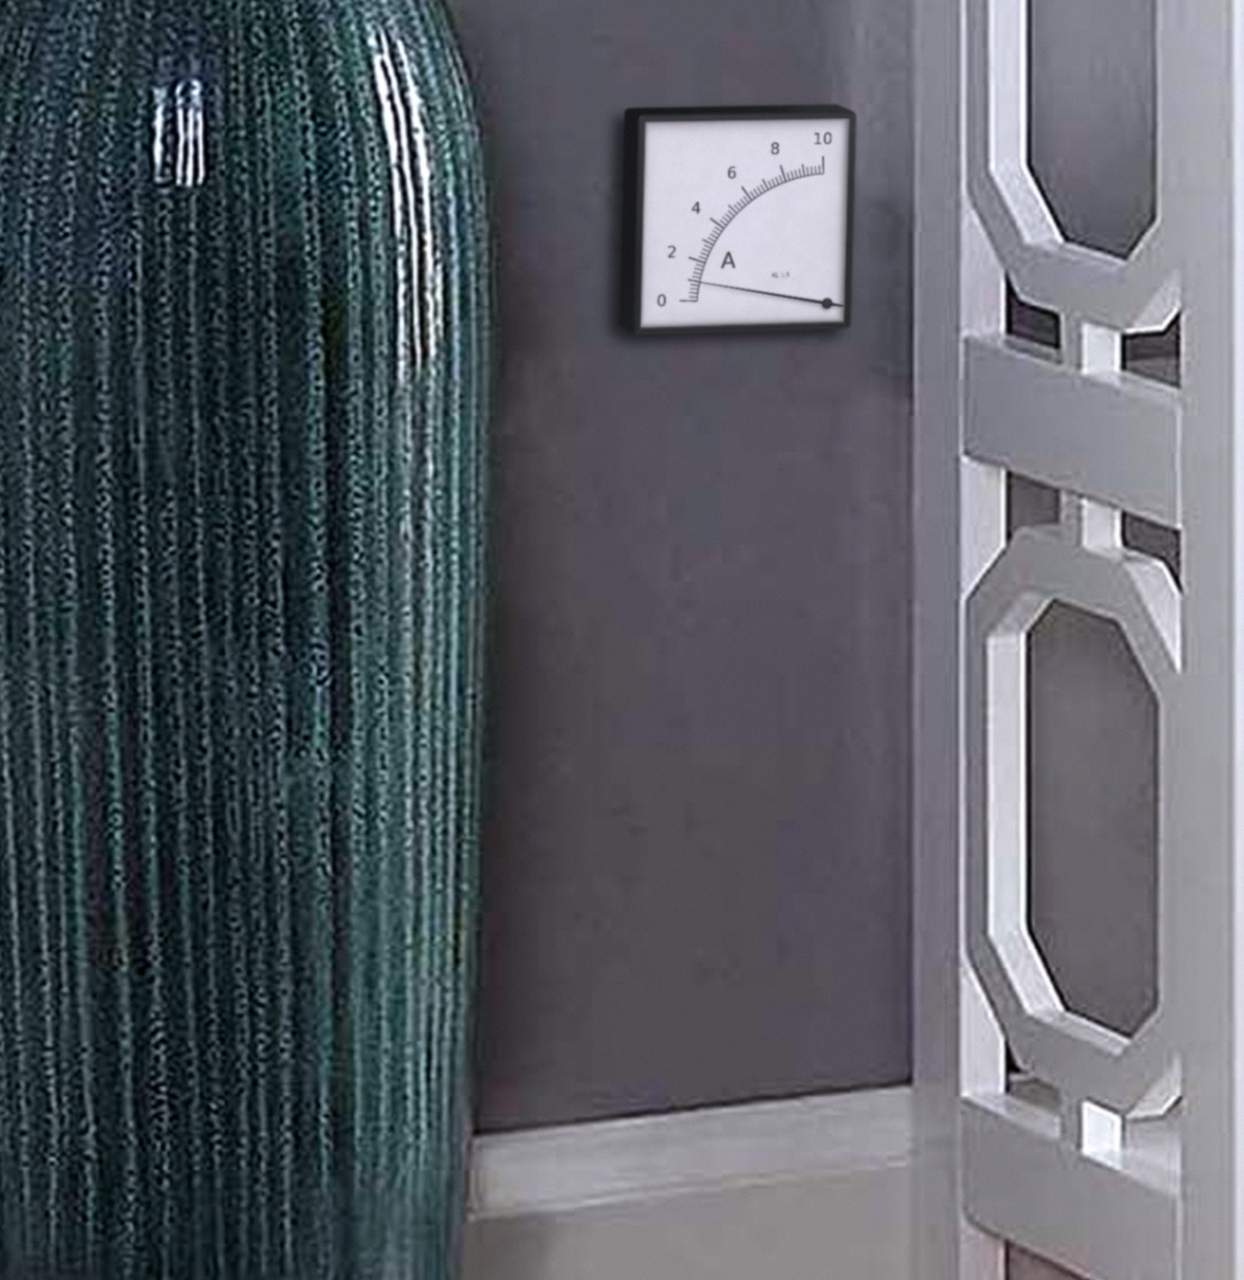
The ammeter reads 1A
